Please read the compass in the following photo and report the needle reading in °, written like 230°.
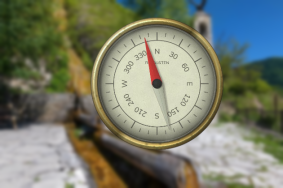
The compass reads 345°
